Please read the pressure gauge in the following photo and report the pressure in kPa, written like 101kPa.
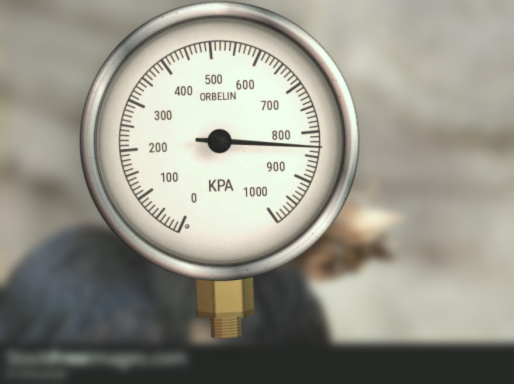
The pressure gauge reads 830kPa
